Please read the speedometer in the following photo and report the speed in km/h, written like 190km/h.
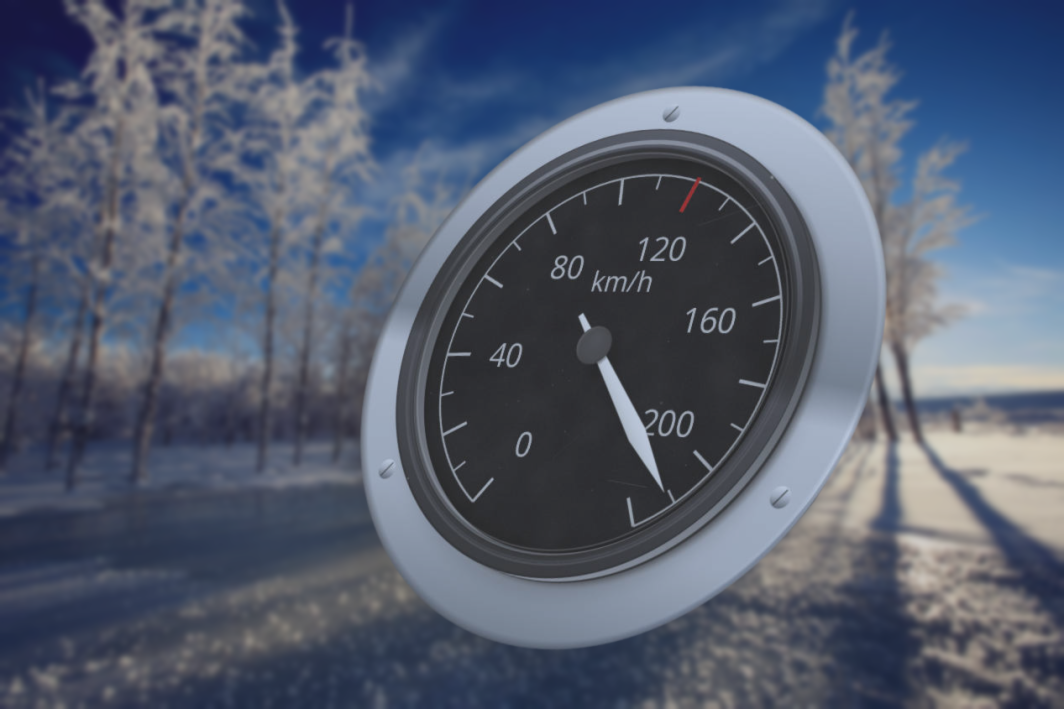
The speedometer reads 210km/h
